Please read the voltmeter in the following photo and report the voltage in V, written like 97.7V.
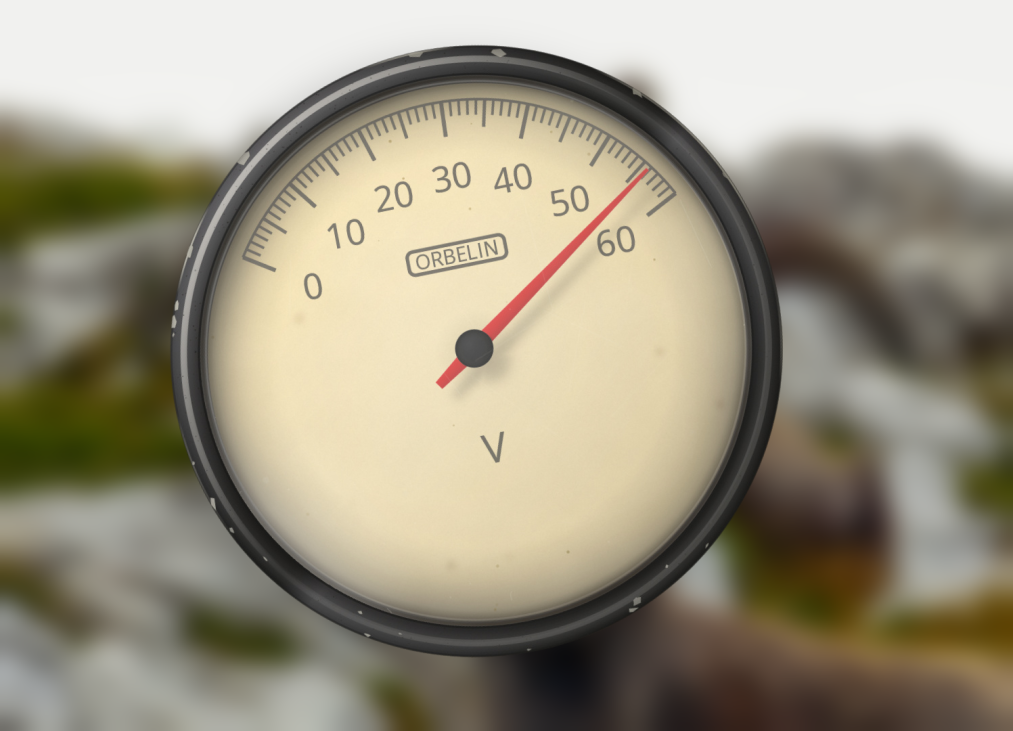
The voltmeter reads 56V
